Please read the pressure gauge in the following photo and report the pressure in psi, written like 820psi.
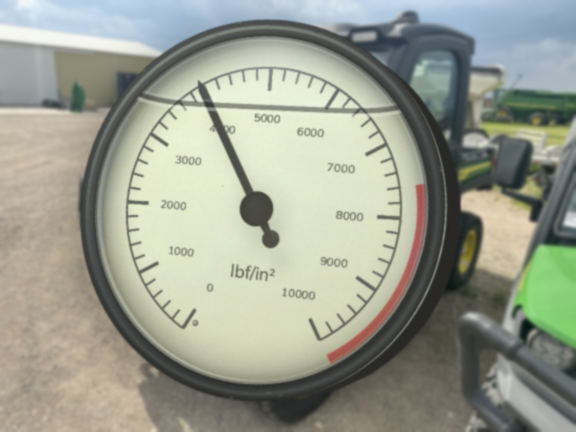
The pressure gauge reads 4000psi
